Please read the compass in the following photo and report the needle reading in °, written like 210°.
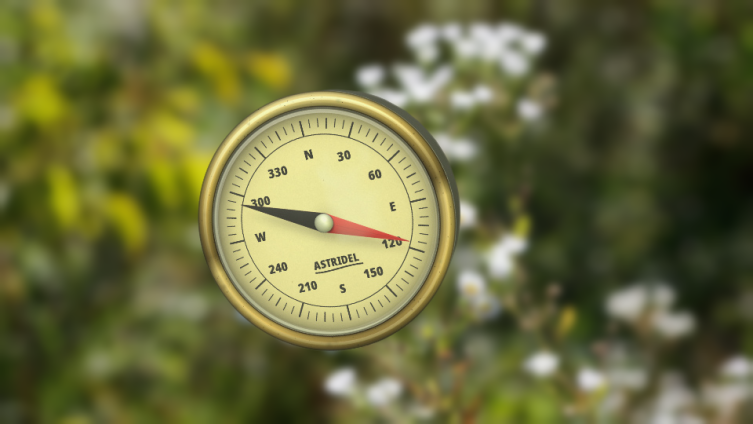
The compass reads 115°
